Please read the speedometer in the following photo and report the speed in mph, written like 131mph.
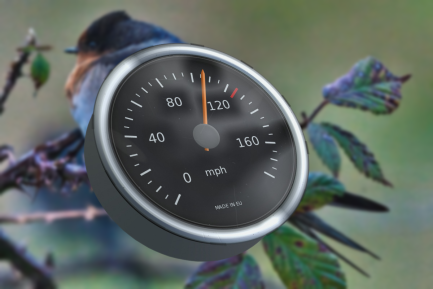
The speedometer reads 105mph
